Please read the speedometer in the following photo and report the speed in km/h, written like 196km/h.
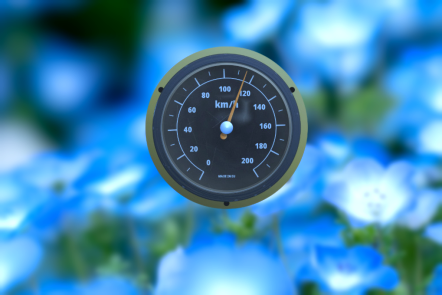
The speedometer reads 115km/h
